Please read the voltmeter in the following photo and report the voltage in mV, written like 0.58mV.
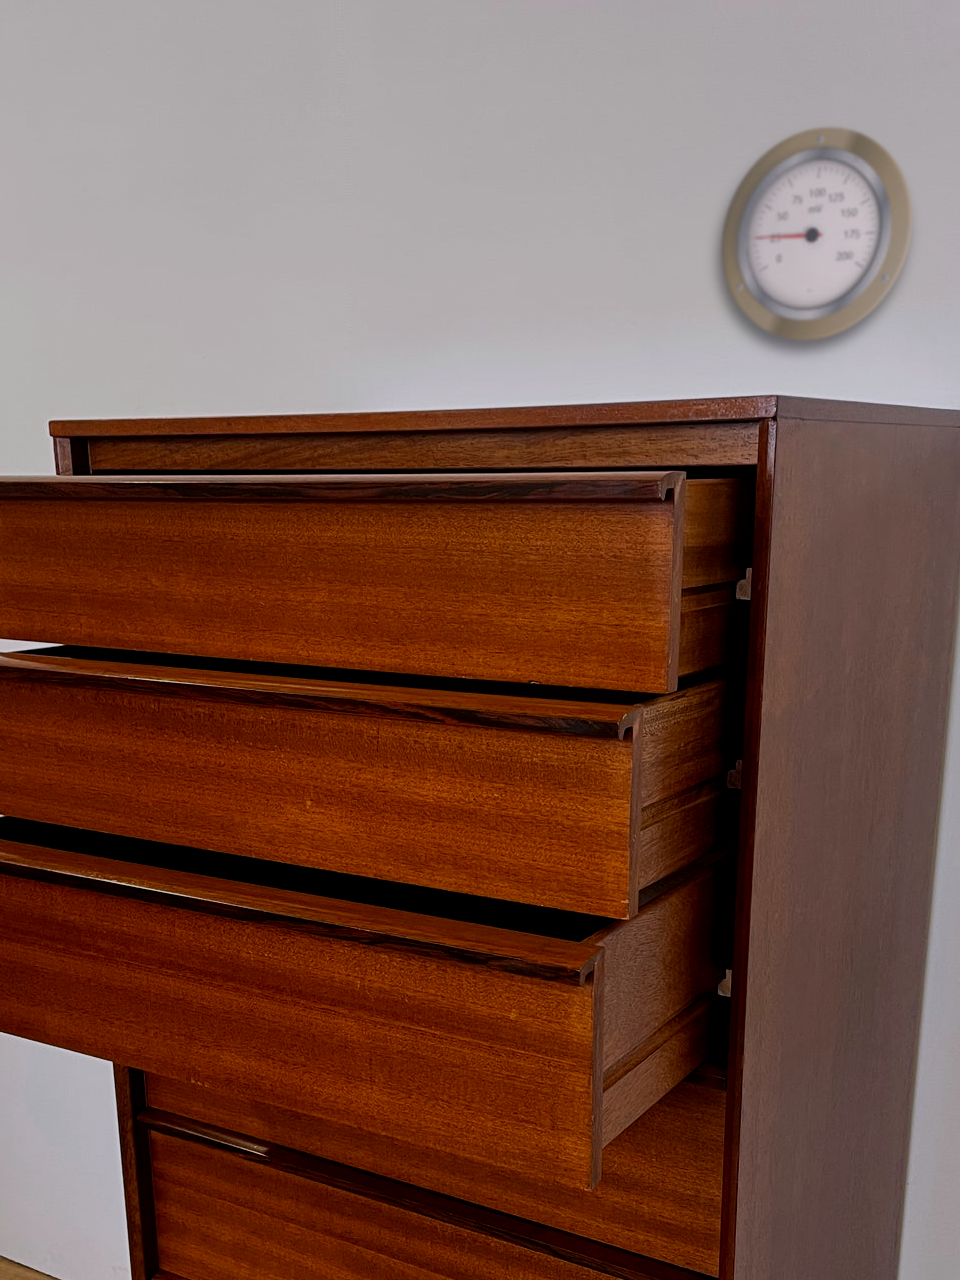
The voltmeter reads 25mV
